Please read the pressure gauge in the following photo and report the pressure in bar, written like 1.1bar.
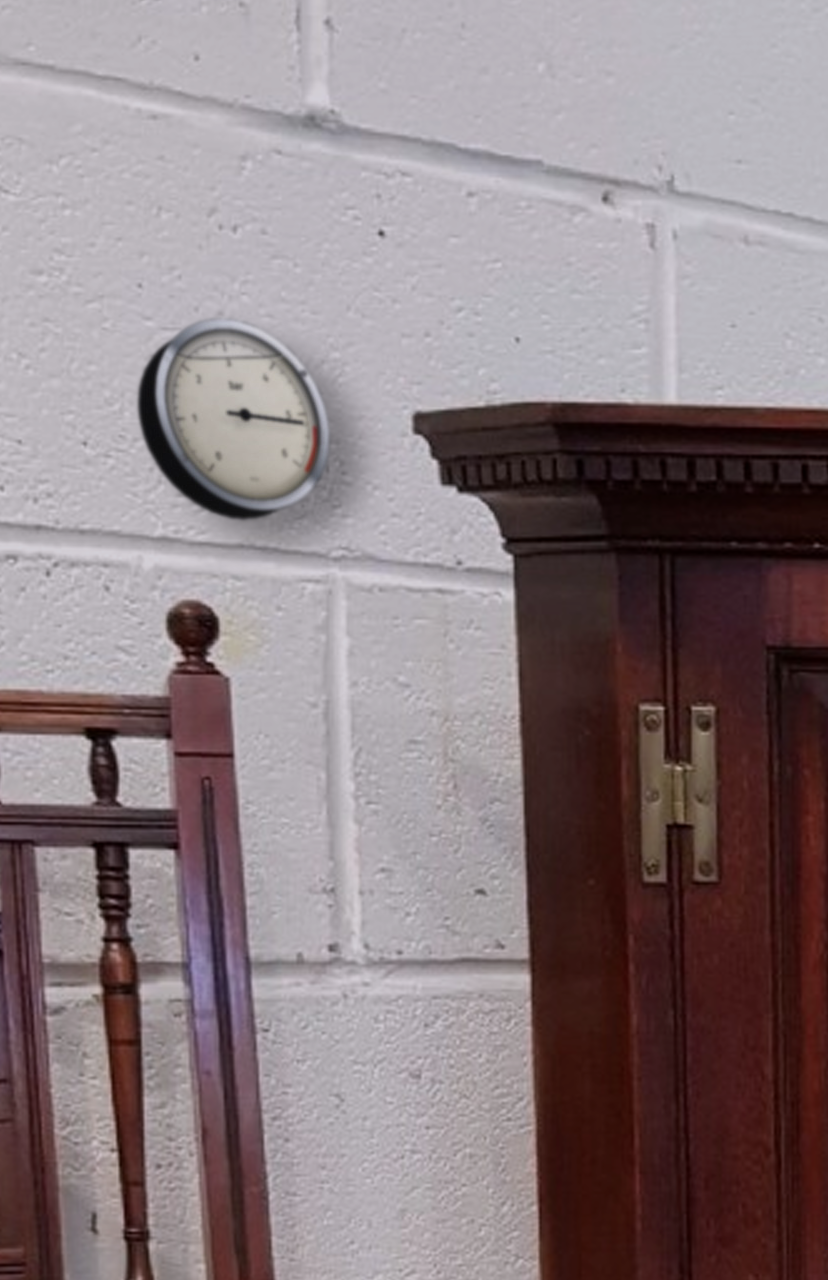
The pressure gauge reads 5.2bar
